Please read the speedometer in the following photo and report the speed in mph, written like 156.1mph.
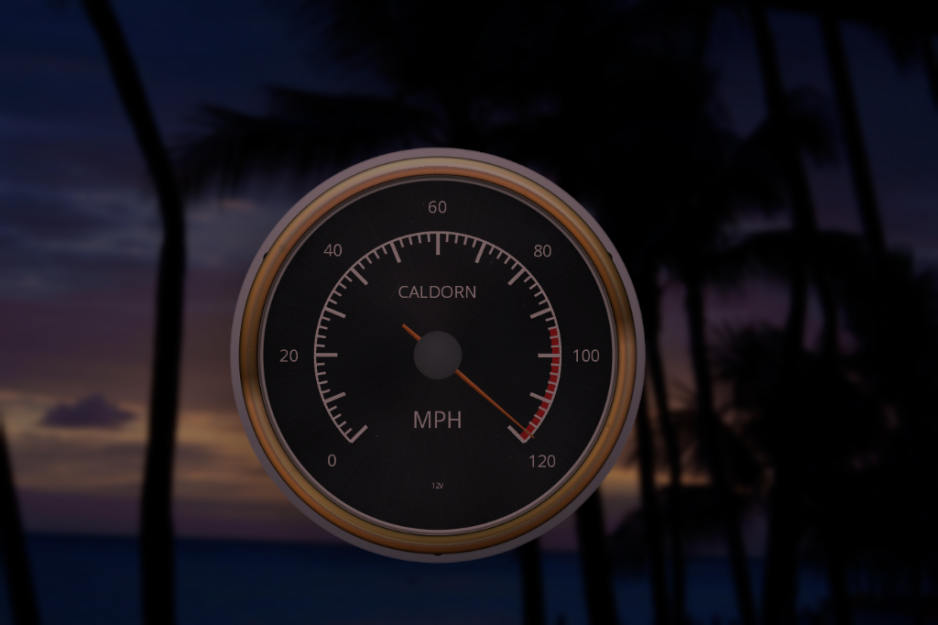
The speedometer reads 118mph
